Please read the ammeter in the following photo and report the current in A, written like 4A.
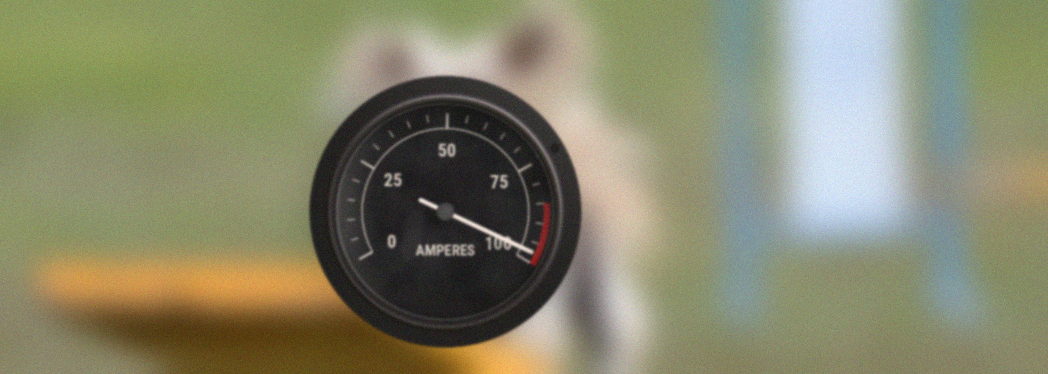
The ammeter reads 97.5A
